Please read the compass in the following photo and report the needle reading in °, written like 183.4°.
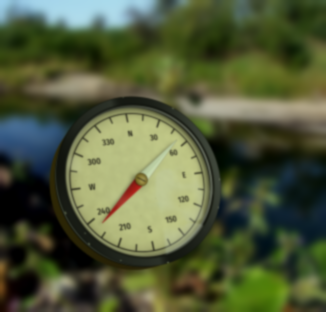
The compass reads 232.5°
